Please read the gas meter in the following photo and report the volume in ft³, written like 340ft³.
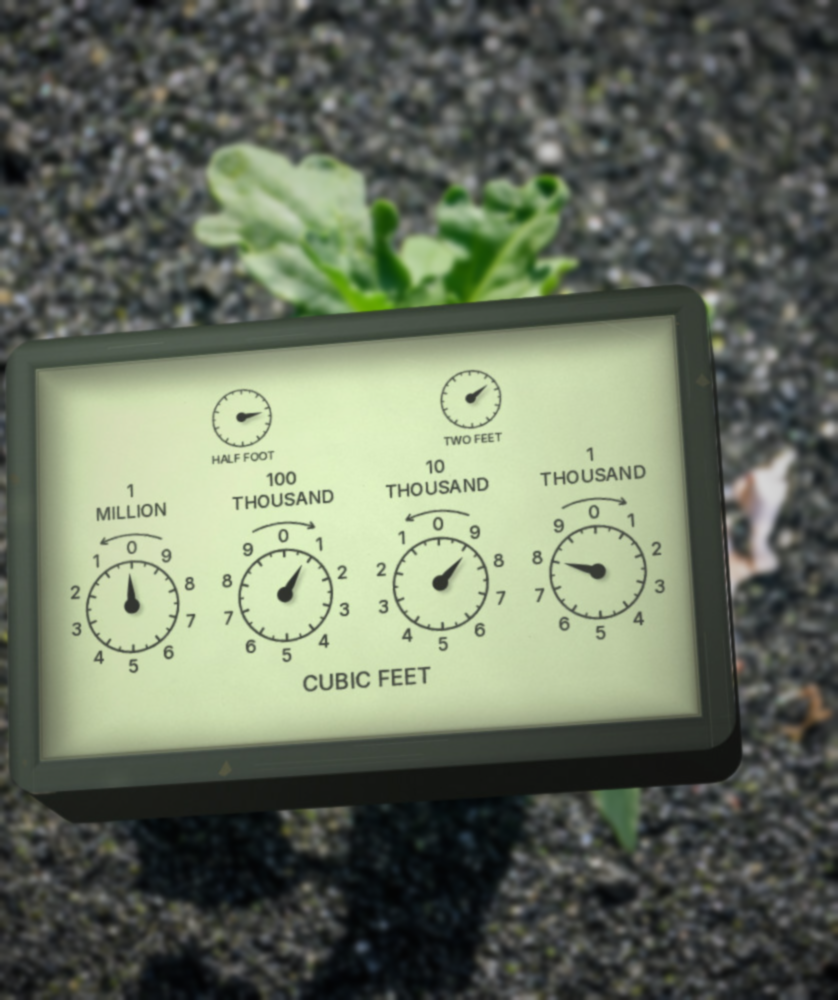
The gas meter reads 8800ft³
